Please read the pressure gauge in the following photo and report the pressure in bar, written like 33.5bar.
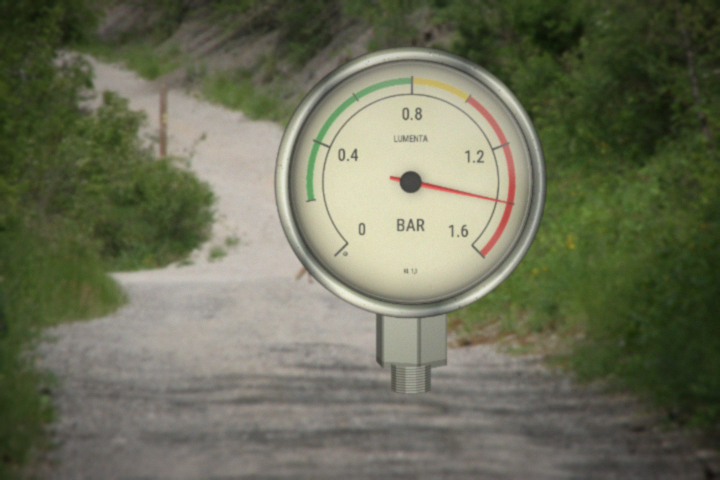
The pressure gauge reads 1.4bar
